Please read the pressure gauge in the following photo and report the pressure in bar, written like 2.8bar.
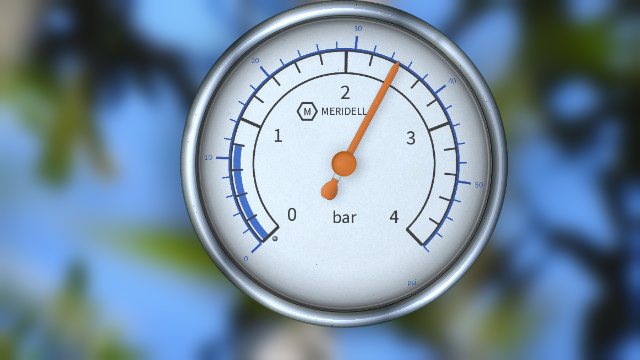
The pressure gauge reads 2.4bar
